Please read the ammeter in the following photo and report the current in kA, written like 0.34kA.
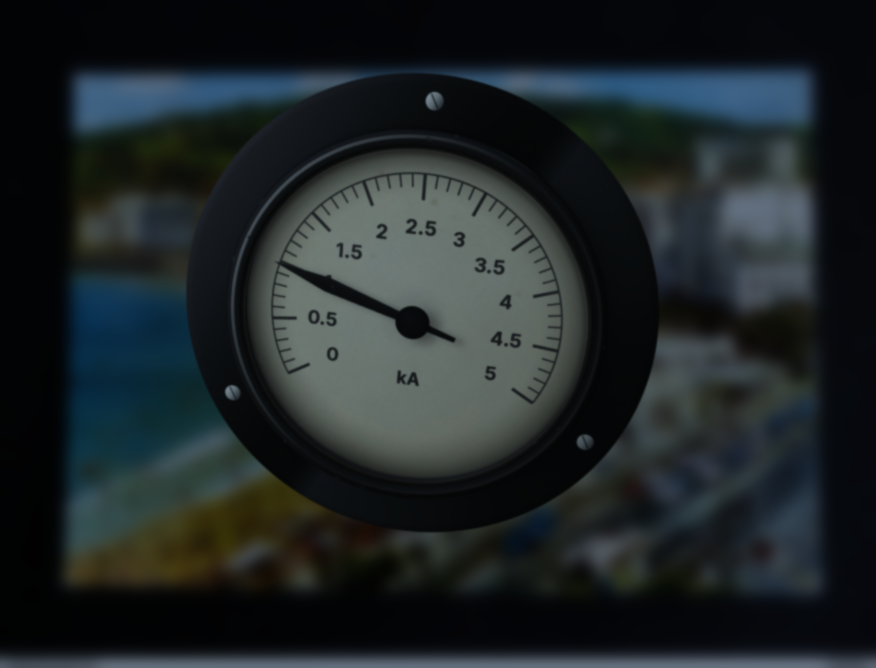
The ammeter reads 1kA
